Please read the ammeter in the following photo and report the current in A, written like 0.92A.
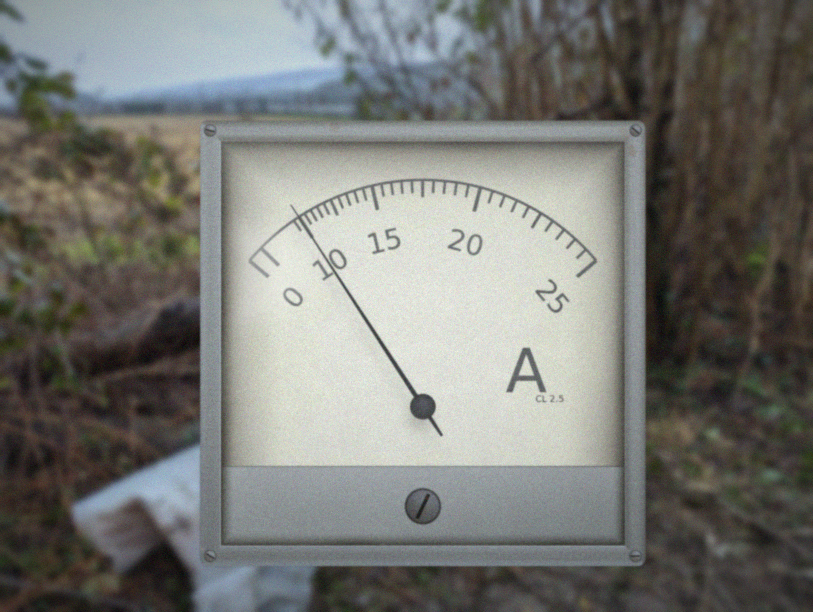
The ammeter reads 10A
